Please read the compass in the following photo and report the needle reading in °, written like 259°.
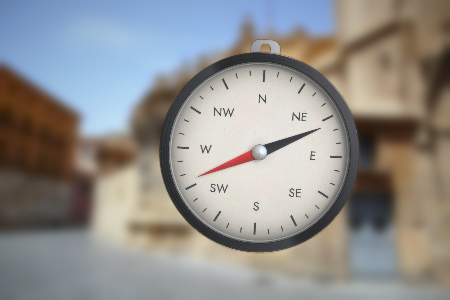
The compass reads 245°
